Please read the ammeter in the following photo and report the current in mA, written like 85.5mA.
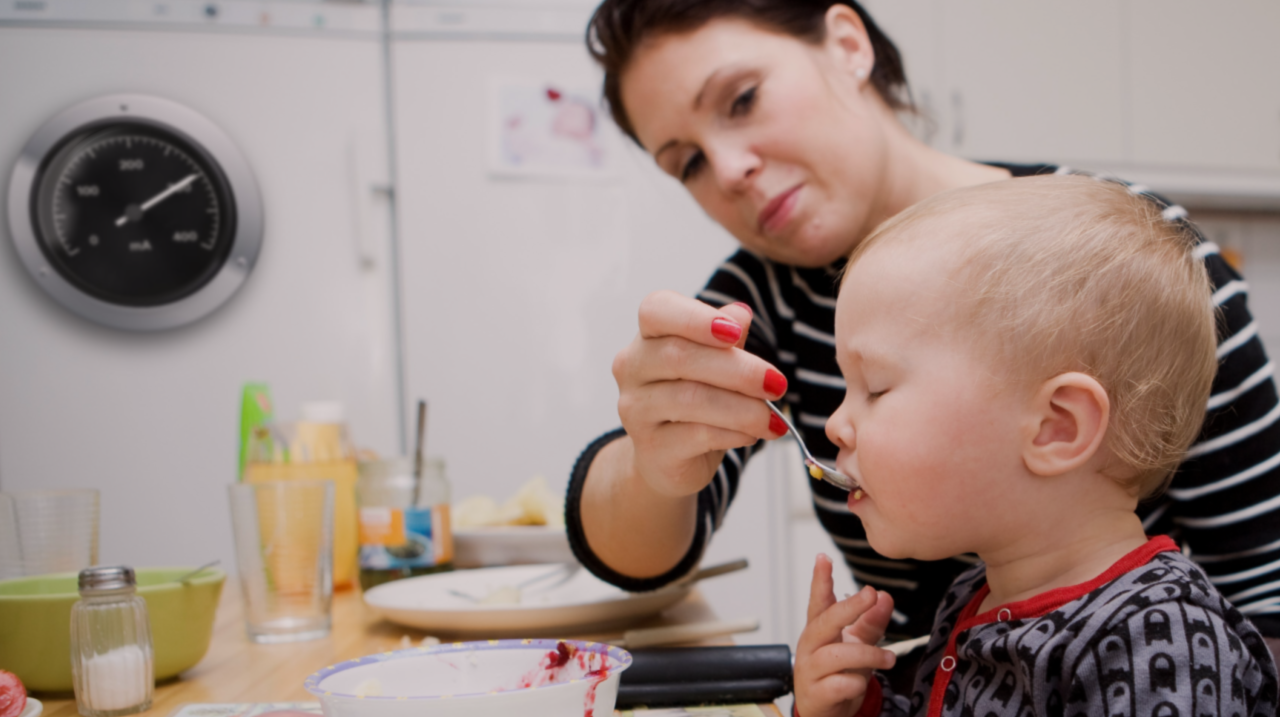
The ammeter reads 300mA
